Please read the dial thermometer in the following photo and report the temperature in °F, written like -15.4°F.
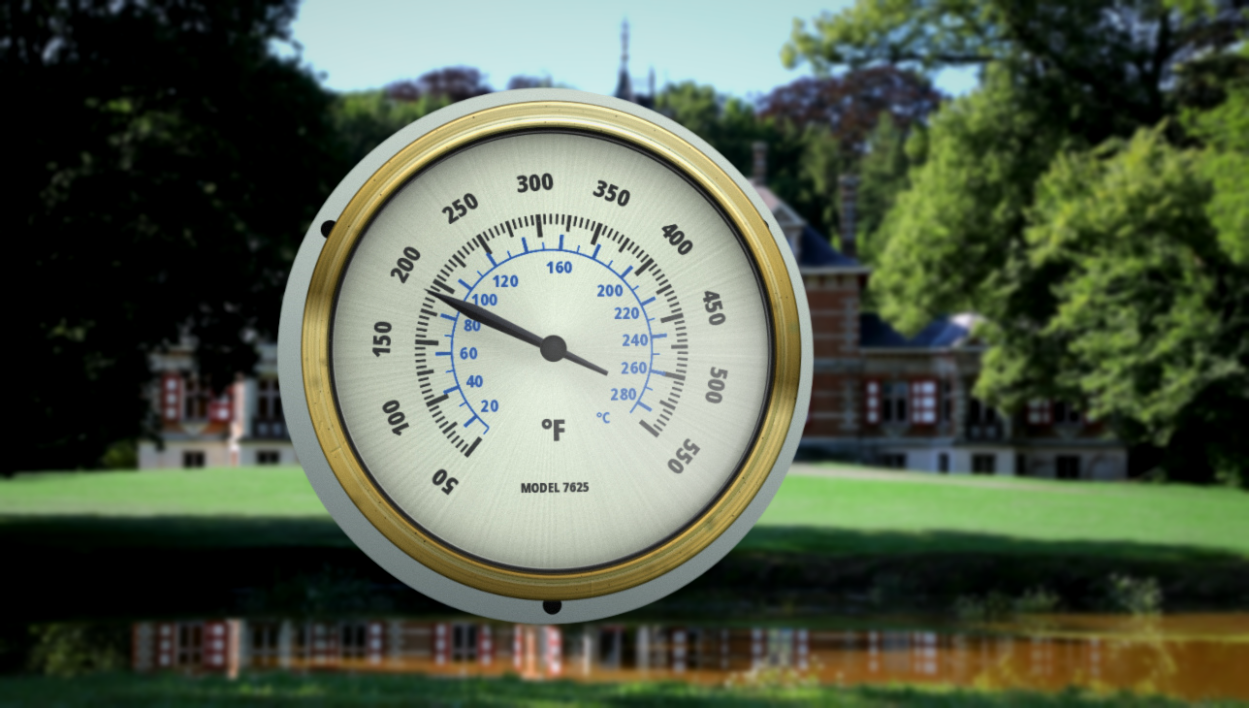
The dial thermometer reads 190°F
